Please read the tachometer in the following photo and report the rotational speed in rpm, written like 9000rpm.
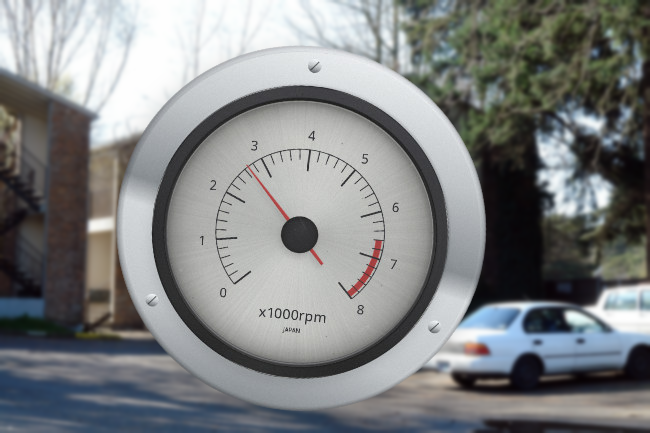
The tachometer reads 2700rpm
